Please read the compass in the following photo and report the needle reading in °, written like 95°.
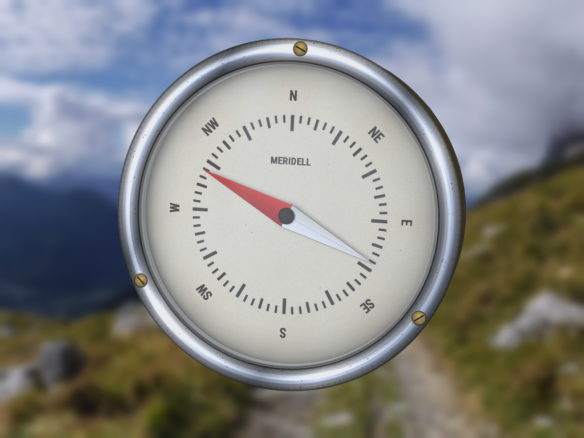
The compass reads 295°
